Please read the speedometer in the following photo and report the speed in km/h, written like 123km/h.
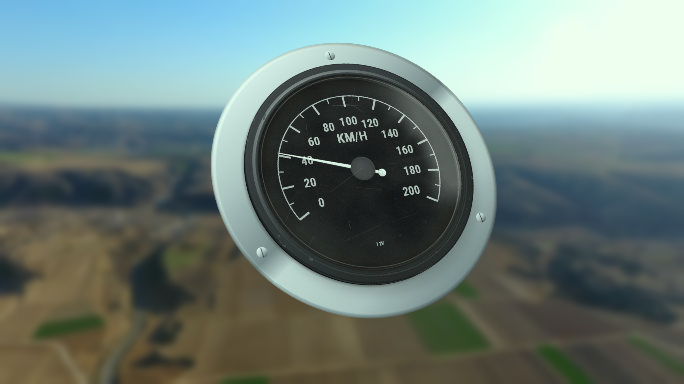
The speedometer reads 40km/h
